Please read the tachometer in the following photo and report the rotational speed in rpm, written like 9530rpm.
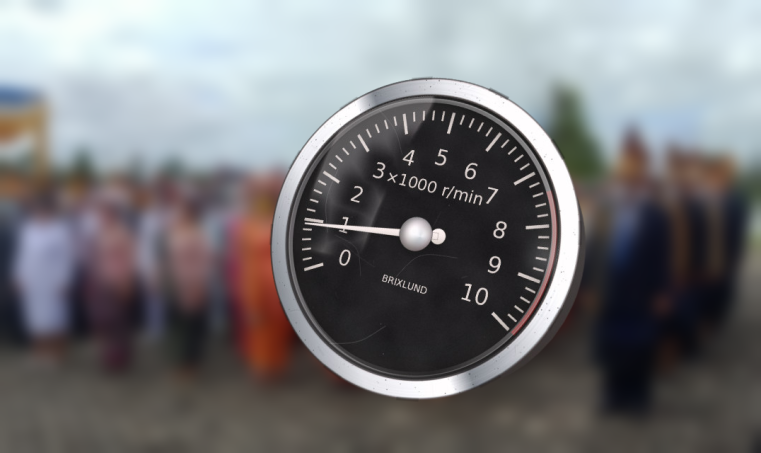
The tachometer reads 900rpm
